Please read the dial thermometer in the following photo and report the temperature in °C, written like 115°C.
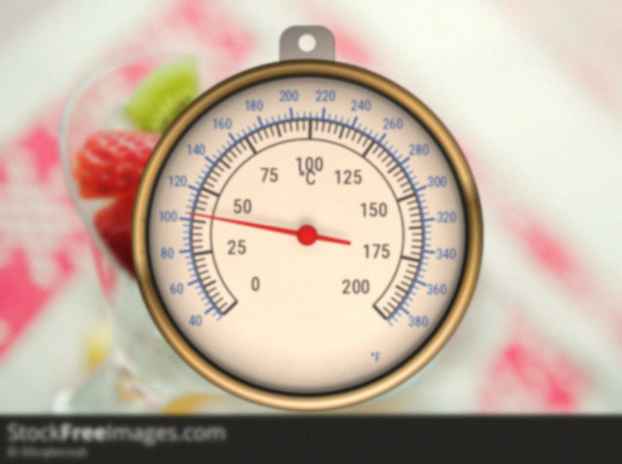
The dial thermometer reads 40°C
